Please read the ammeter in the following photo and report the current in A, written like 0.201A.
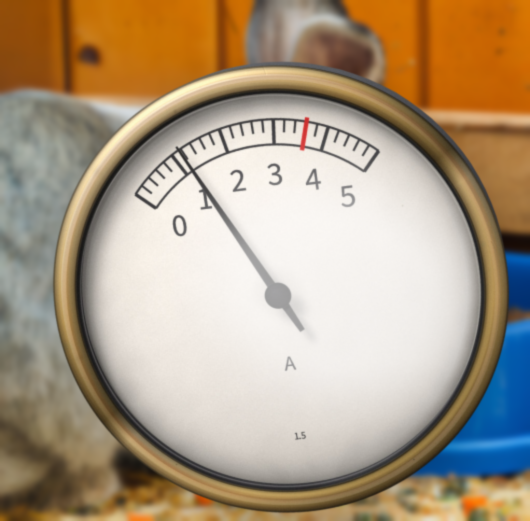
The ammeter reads 1.2A
